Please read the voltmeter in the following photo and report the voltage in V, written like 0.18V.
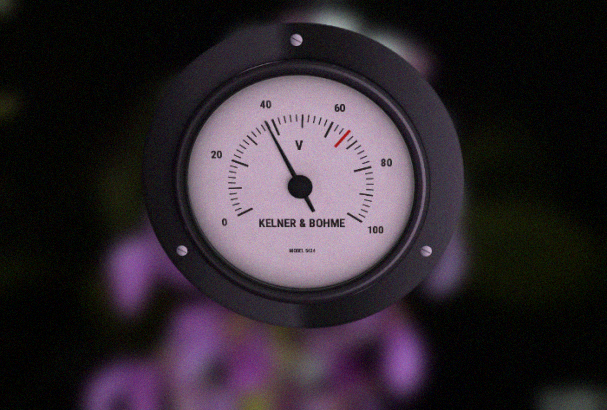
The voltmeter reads 38V
